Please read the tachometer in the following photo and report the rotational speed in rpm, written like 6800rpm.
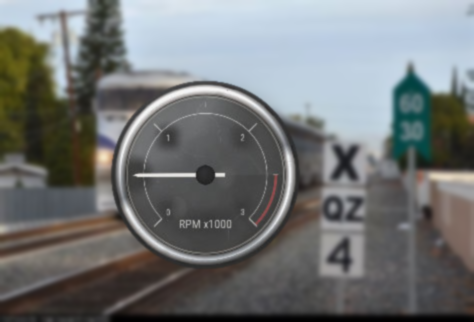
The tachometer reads 500rpm
